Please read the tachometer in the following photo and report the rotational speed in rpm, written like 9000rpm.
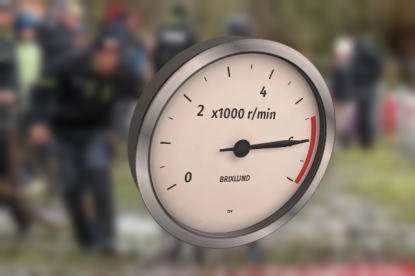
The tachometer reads 6000rpm
